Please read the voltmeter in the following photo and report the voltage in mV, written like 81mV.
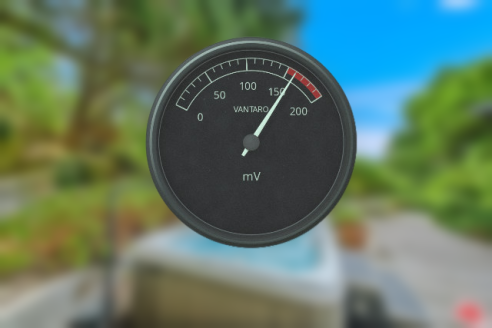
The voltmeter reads 160mV
